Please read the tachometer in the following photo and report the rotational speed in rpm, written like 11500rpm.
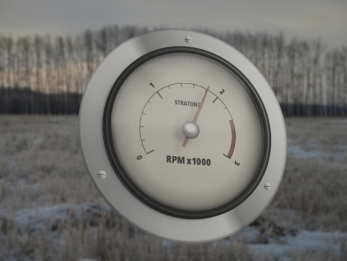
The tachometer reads 1800rpm
